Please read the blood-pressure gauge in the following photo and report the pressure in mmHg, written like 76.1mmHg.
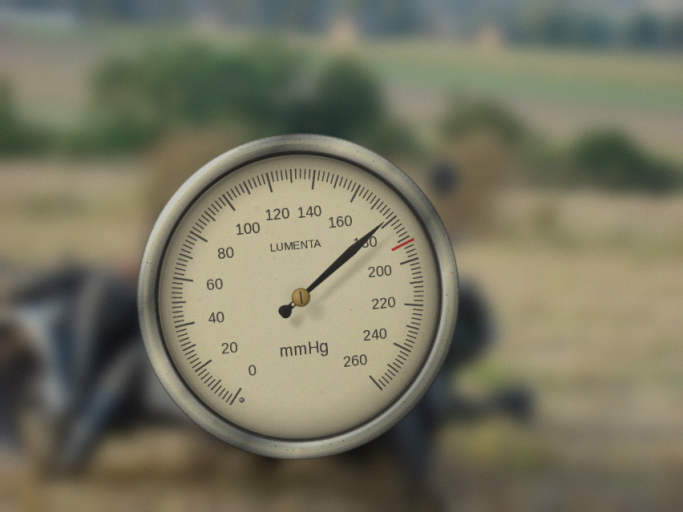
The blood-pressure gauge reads 178mmHg
